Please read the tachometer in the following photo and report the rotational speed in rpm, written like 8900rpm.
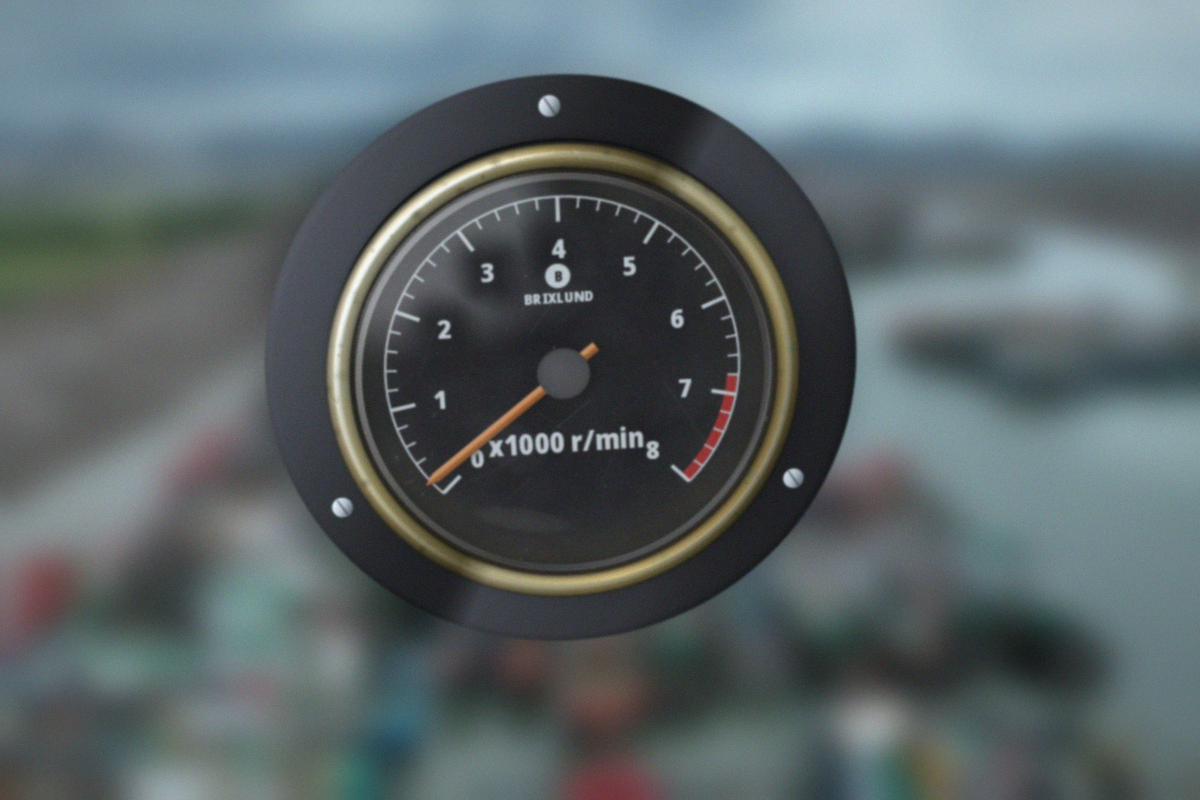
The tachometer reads 200rpm
